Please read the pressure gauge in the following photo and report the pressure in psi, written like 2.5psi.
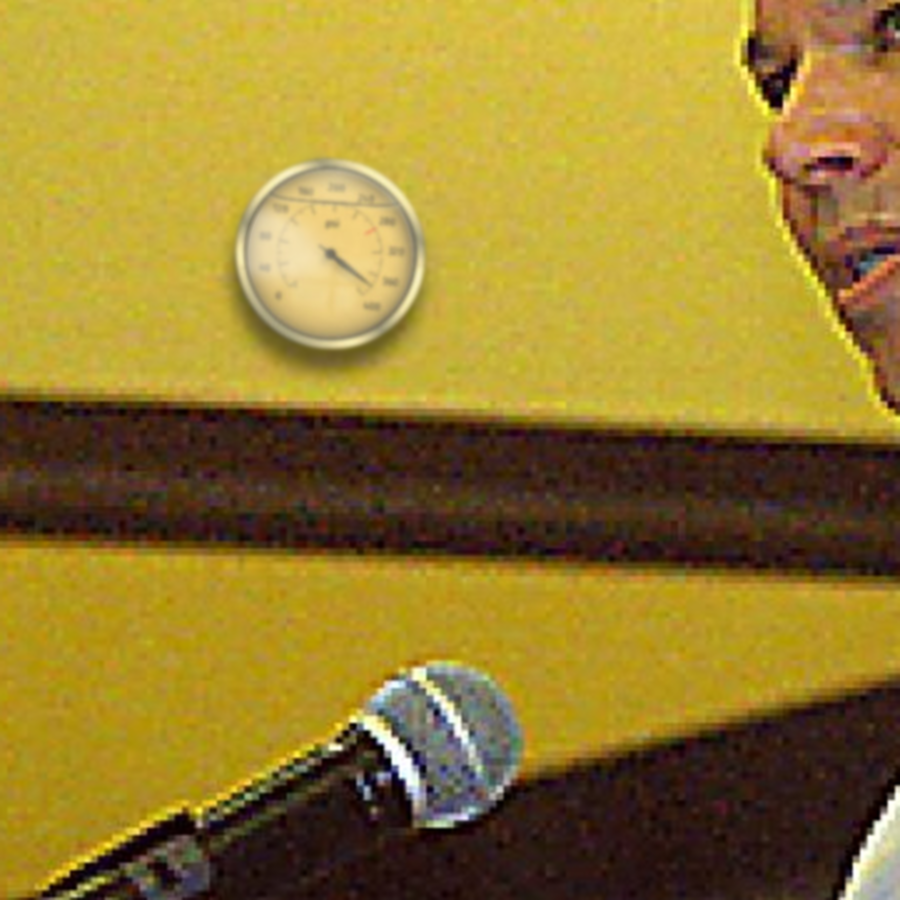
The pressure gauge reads 380psi
